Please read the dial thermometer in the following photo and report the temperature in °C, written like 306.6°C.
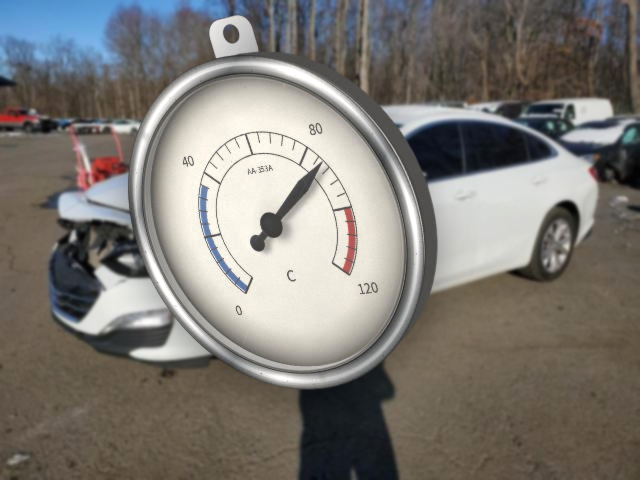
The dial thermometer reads 86°C
